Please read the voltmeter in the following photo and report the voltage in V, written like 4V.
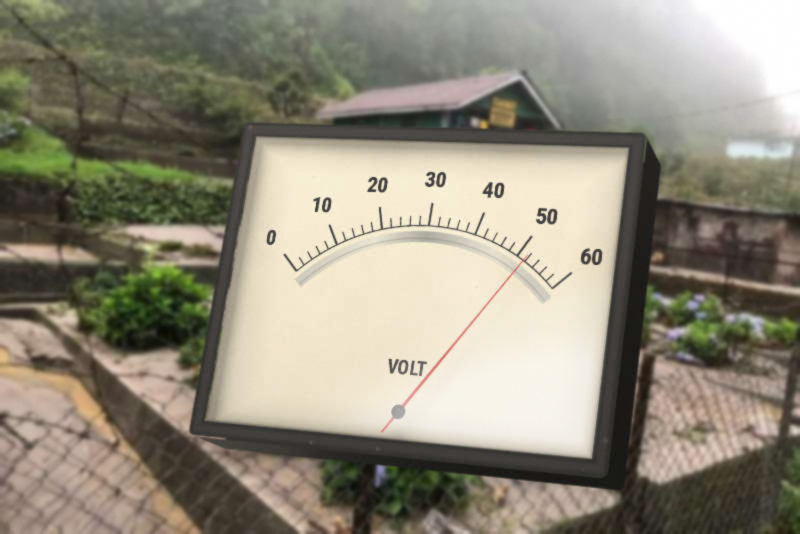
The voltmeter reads 52V
